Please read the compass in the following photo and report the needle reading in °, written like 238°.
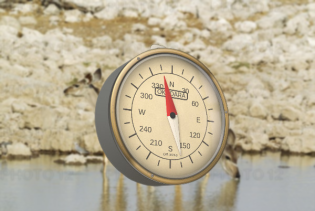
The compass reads 345°
